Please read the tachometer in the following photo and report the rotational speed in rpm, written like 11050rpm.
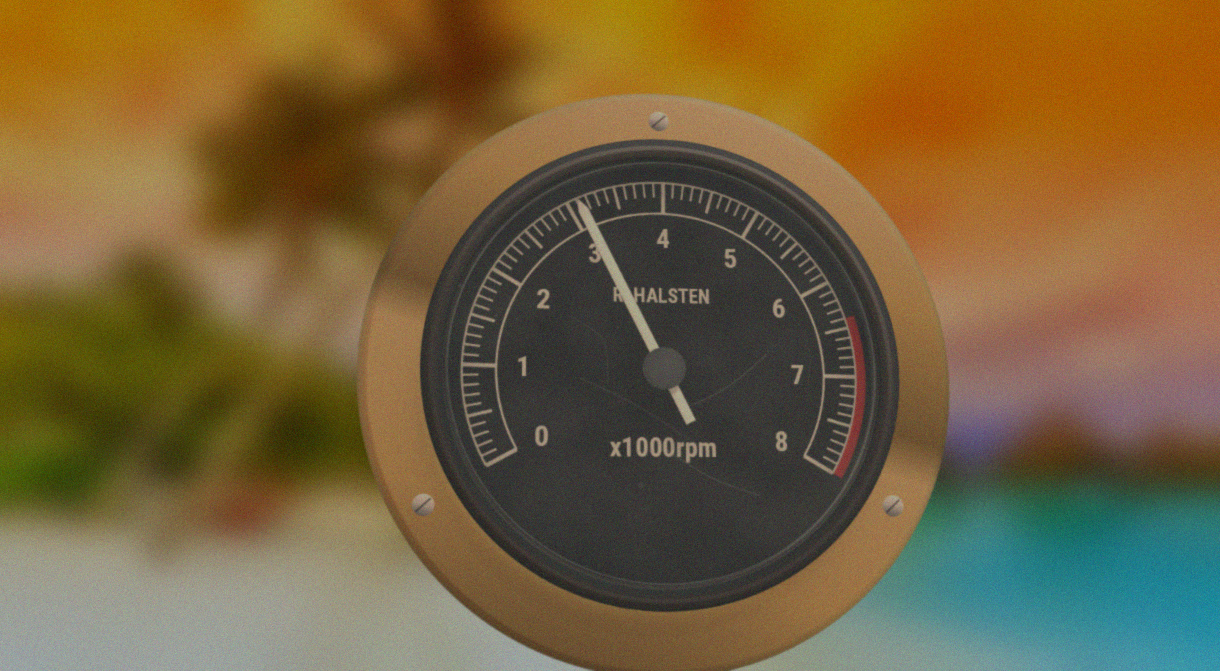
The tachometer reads 3100rpm
